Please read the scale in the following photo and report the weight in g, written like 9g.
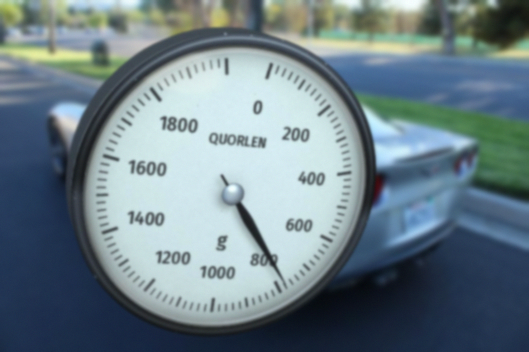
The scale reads 780g
